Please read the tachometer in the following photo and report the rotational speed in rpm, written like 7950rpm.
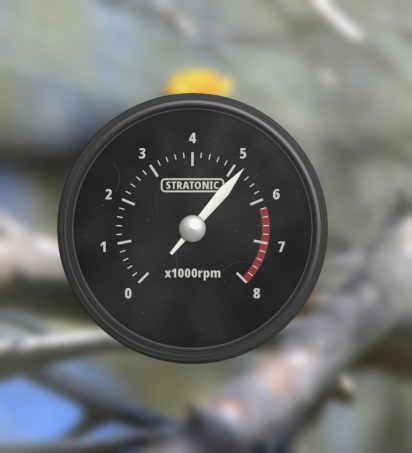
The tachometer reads 5200rpm
